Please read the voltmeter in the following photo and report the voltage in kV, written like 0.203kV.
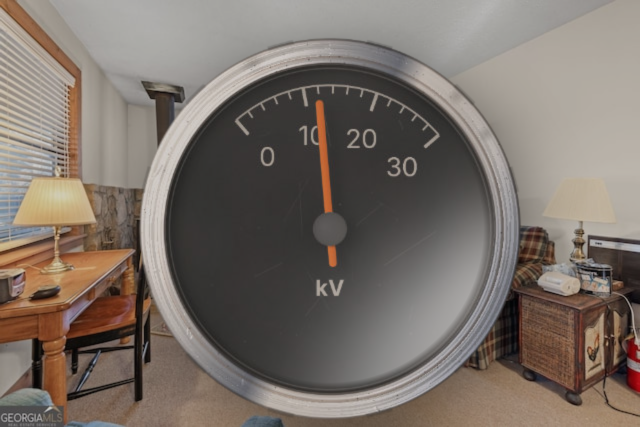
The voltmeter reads 12kV
